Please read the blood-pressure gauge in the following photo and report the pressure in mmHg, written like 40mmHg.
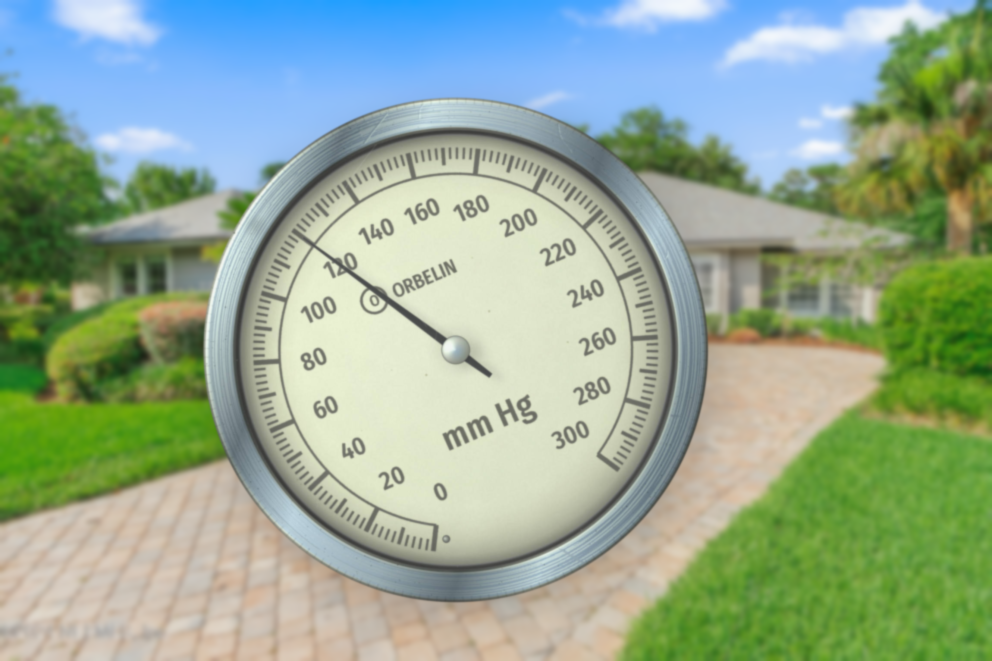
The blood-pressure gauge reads 120mmHg
